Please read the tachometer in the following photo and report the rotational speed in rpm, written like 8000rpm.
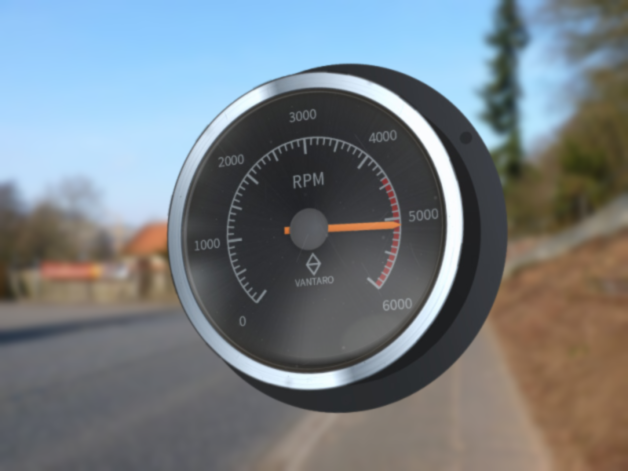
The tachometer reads 5100rpm
